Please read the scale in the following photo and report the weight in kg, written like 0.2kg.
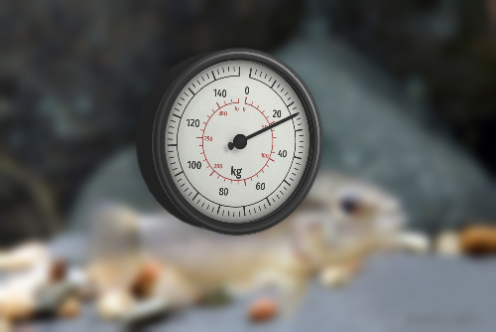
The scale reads 24kg
